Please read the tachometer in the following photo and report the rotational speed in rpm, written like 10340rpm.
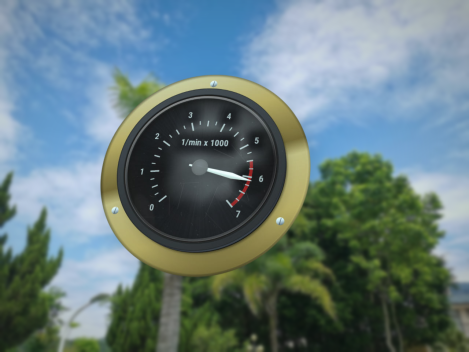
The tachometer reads 6125rpm
